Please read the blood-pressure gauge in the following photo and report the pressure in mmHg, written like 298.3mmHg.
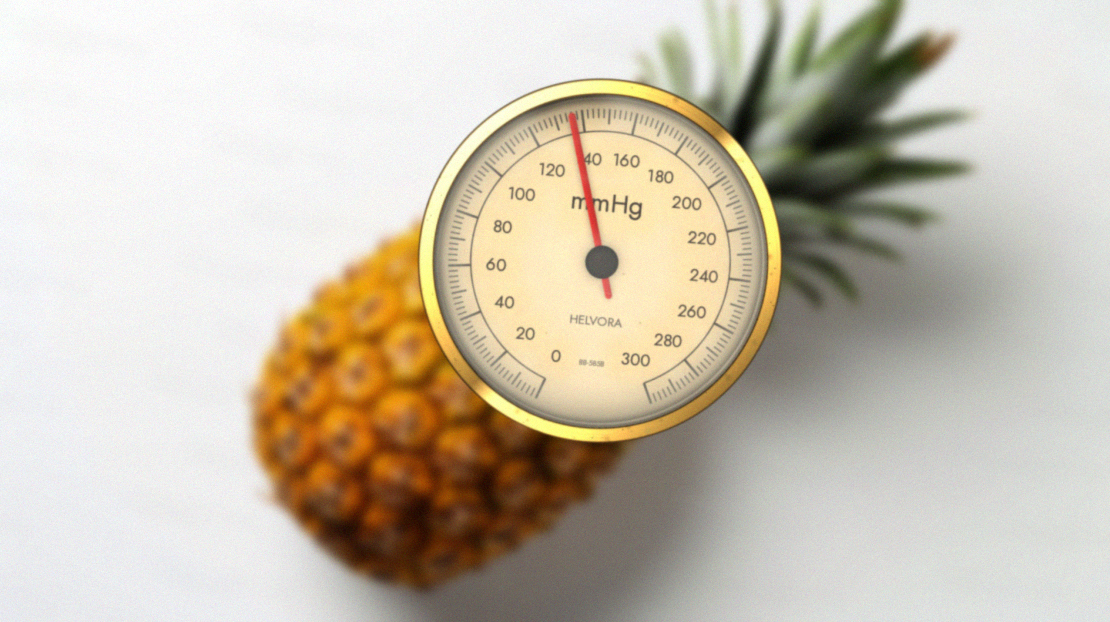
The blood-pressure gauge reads 136mmHg
